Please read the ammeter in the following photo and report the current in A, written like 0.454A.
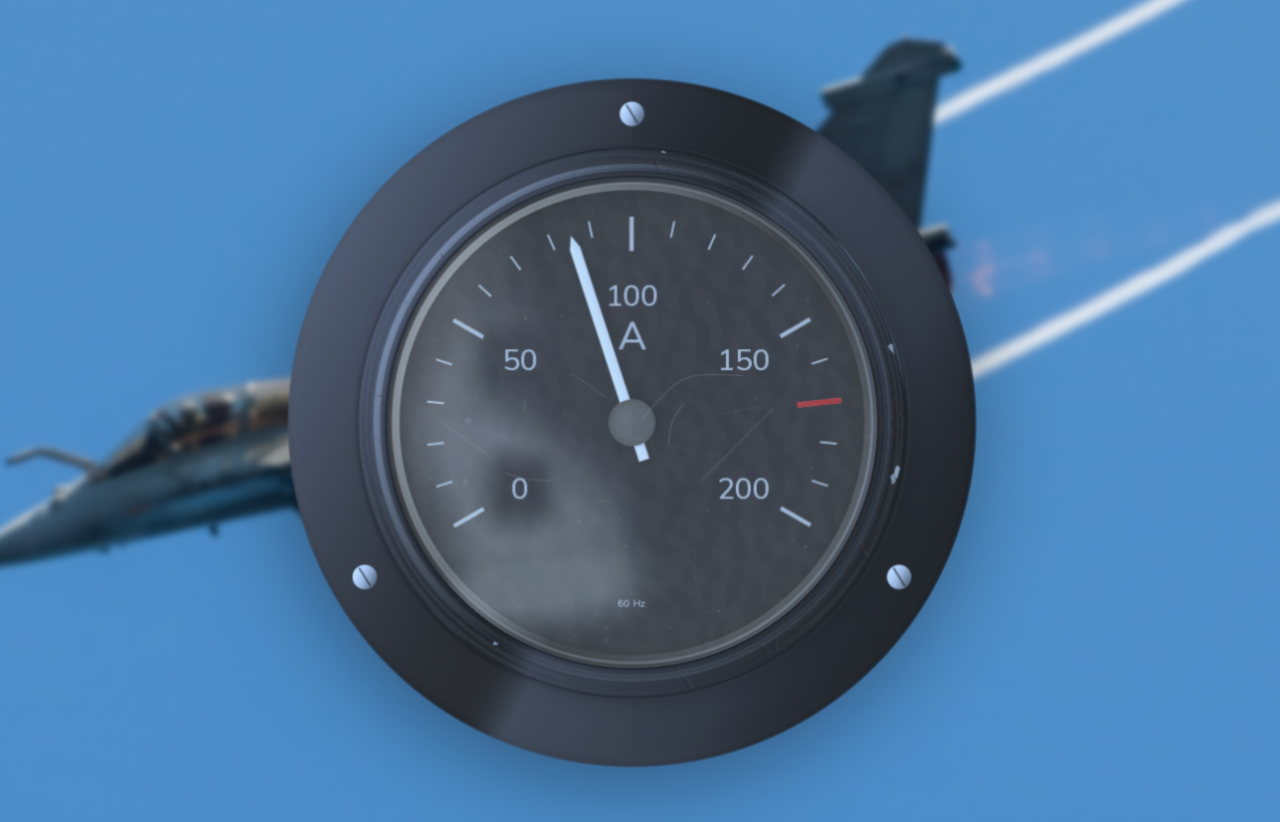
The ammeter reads 85A
